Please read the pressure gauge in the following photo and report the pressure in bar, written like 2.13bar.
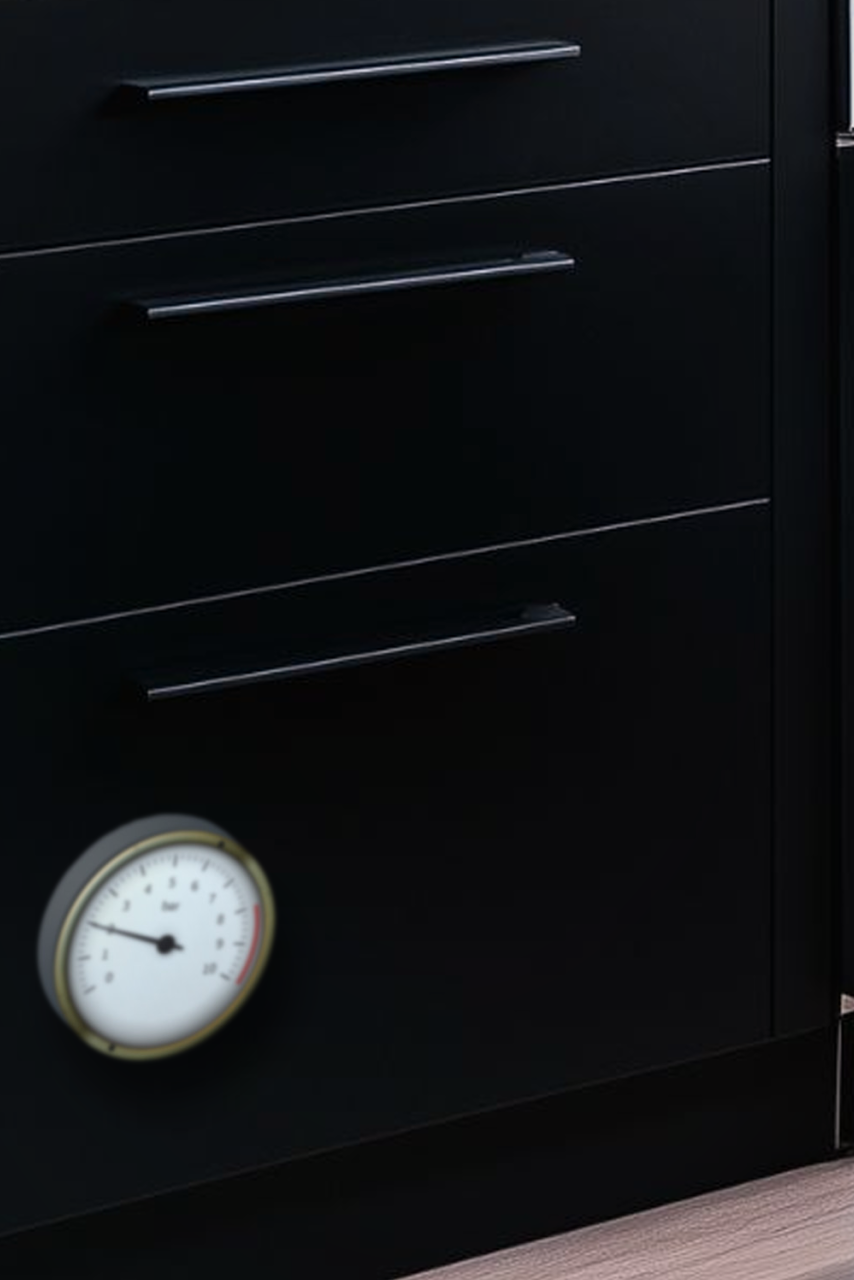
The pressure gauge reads 2bar
